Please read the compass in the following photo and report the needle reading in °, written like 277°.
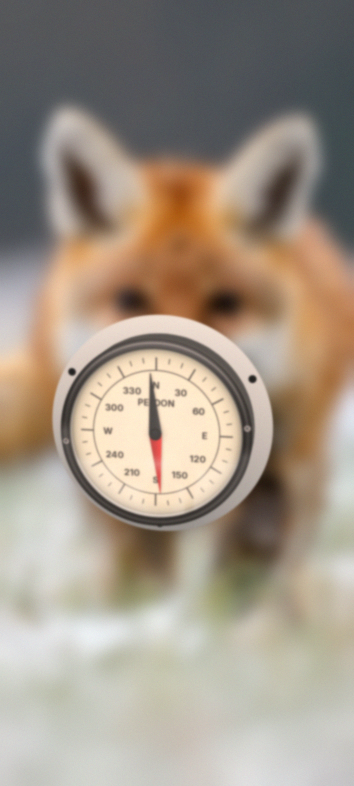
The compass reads 175°
